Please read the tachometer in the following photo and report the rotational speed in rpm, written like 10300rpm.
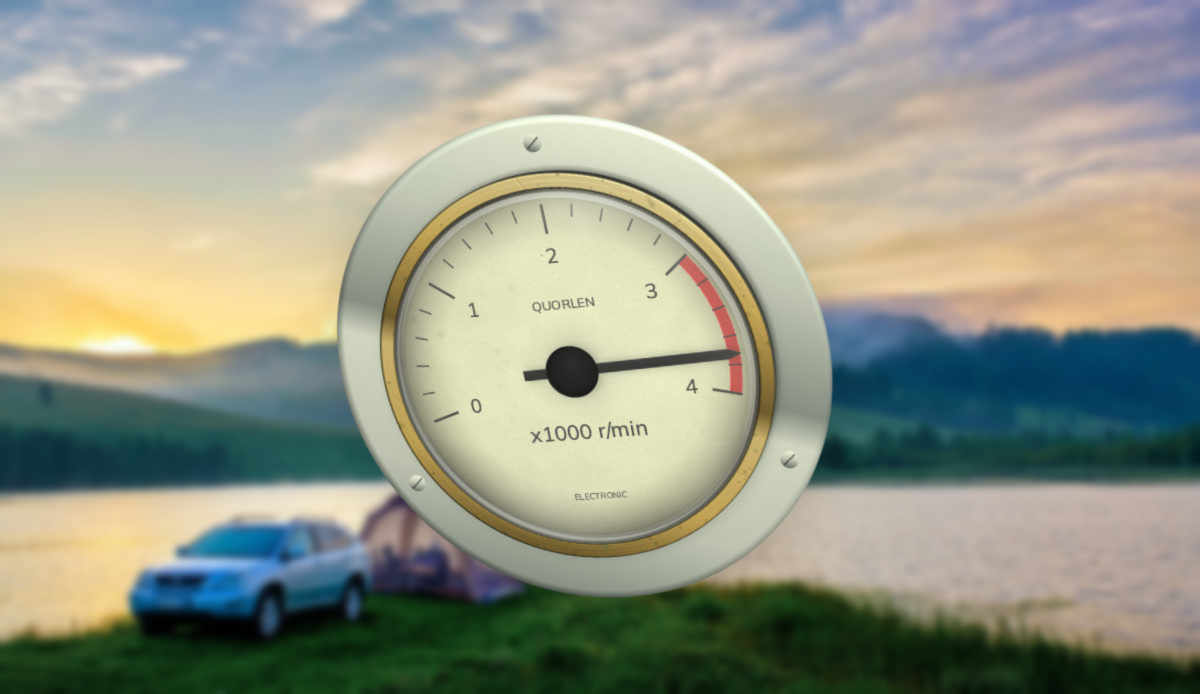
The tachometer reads 3700rpm
